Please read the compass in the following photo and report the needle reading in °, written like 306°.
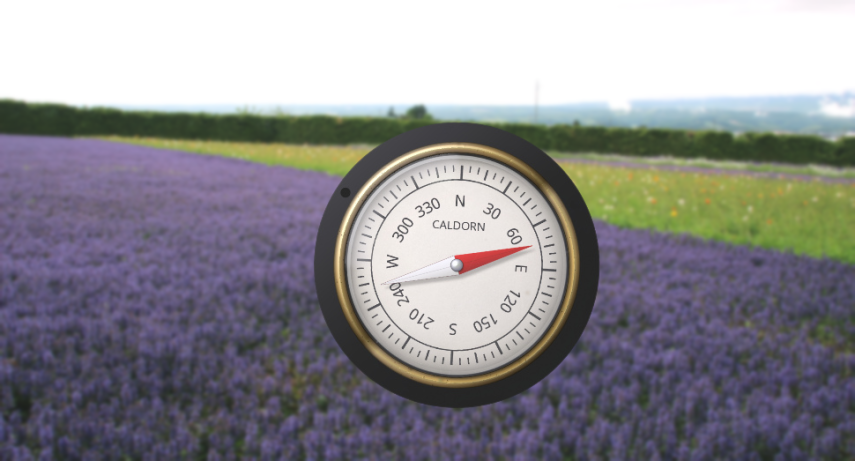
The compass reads 72.5°
